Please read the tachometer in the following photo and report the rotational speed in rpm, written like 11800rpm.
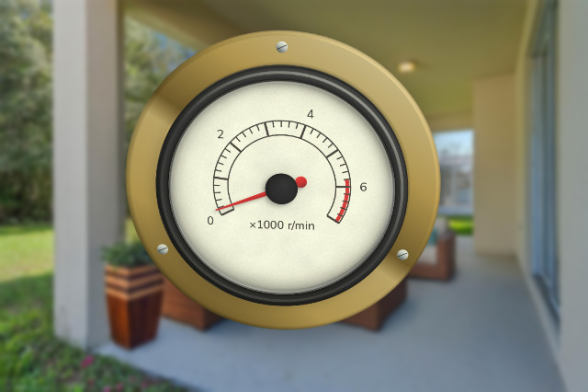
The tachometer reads 200rpm
